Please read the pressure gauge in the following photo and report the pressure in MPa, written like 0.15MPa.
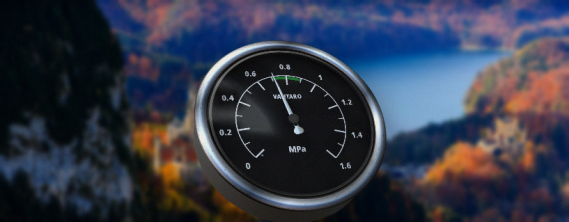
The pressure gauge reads 0.7MPa
